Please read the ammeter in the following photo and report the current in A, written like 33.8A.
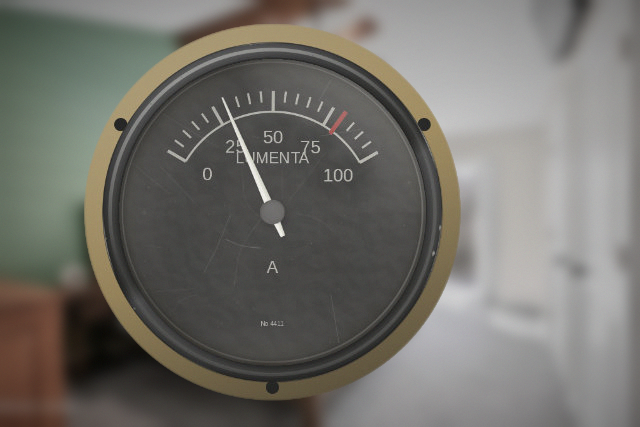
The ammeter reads 30A
